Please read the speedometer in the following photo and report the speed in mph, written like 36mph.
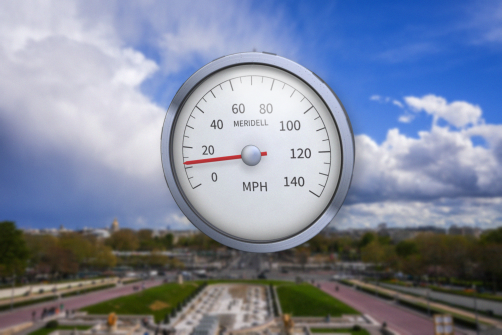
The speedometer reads 12.5mph
